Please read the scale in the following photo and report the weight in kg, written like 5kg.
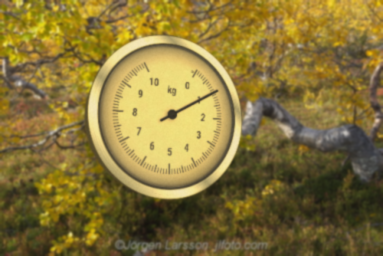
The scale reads 1kg
